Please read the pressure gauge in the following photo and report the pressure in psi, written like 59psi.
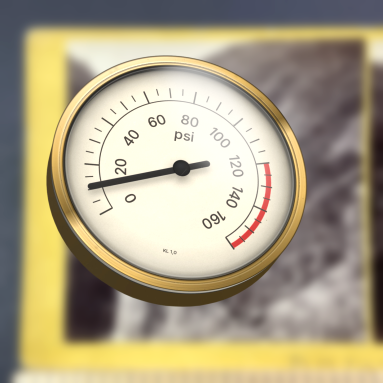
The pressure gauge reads 10psi
